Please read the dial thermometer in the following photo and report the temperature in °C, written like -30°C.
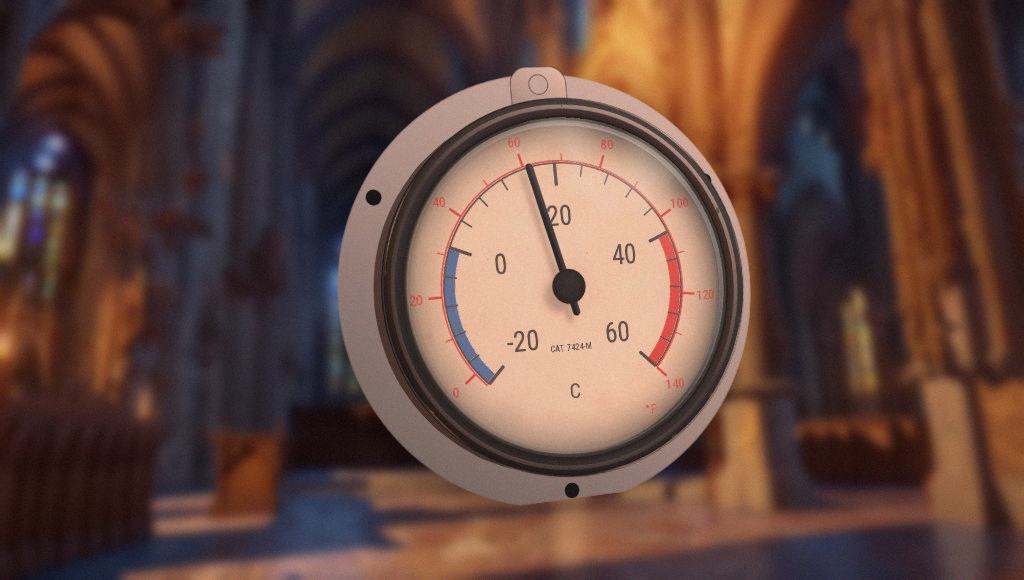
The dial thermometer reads 16°C
